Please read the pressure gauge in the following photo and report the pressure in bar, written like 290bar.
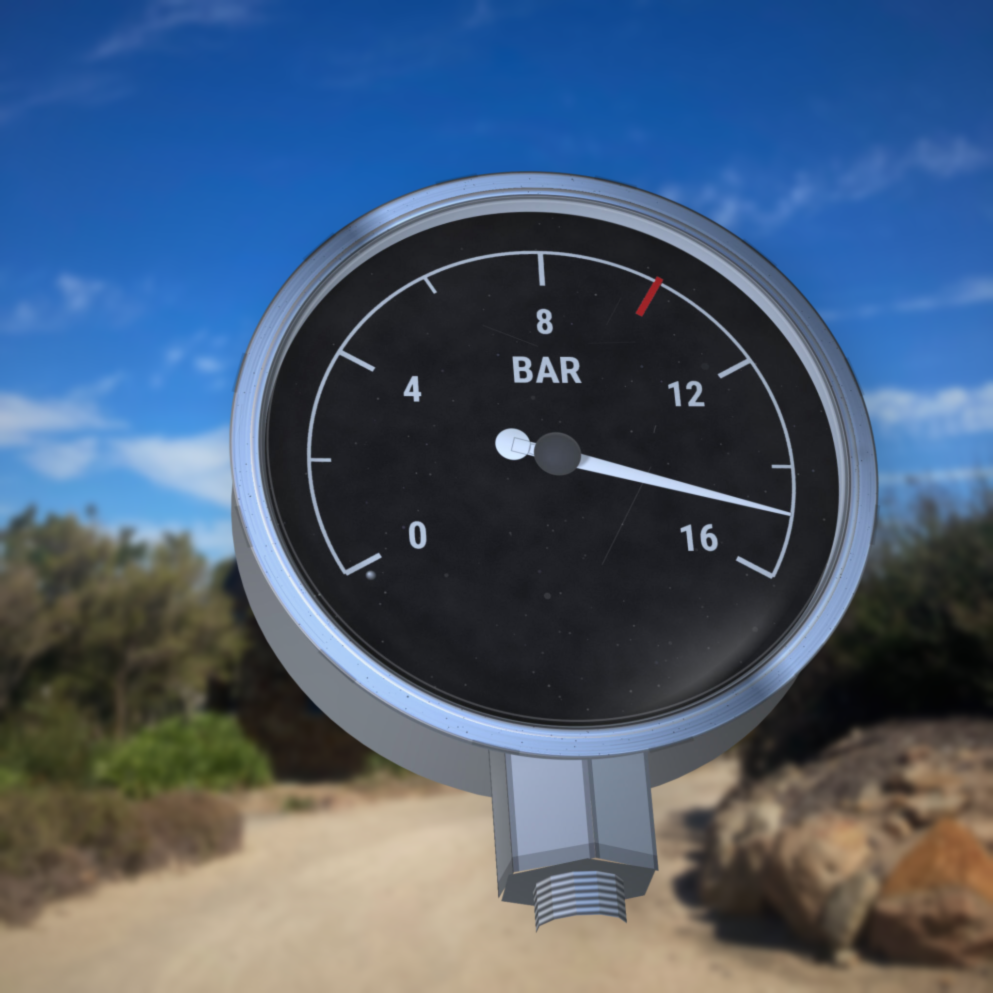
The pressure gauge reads 15bar
